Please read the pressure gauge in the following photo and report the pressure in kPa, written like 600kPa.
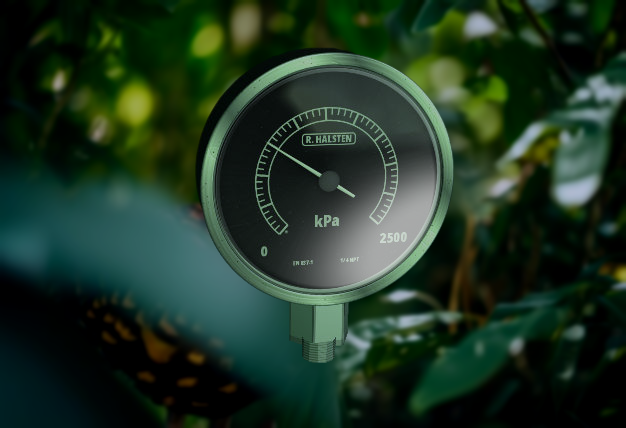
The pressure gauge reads 750kPa
